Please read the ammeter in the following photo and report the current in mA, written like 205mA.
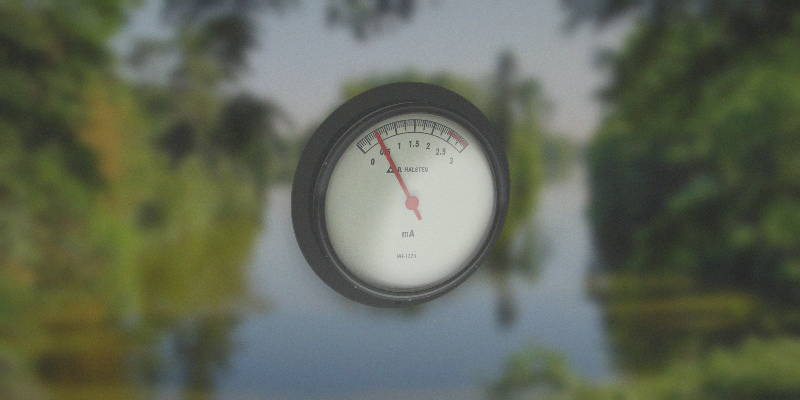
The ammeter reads 0.5mA
